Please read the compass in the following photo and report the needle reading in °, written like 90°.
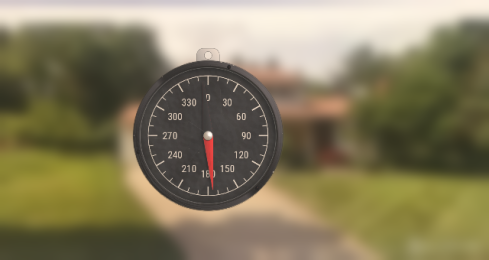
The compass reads 175°
